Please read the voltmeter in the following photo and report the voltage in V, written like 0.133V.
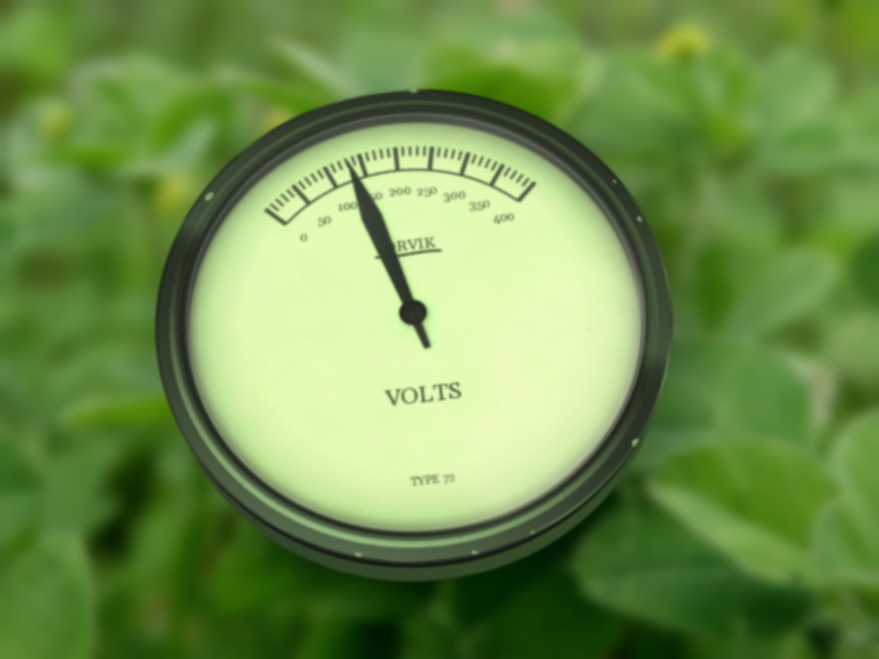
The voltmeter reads 130V
